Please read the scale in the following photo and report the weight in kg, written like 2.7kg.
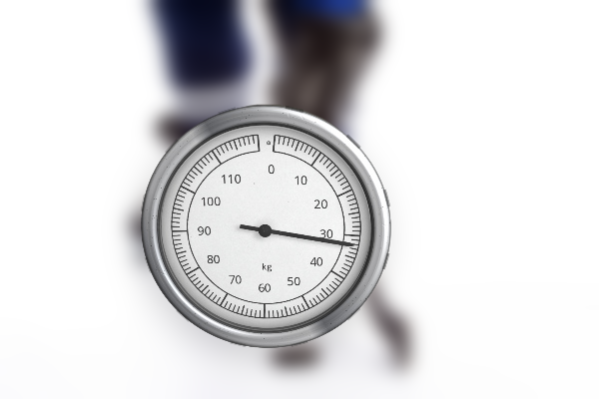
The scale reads 32kg
